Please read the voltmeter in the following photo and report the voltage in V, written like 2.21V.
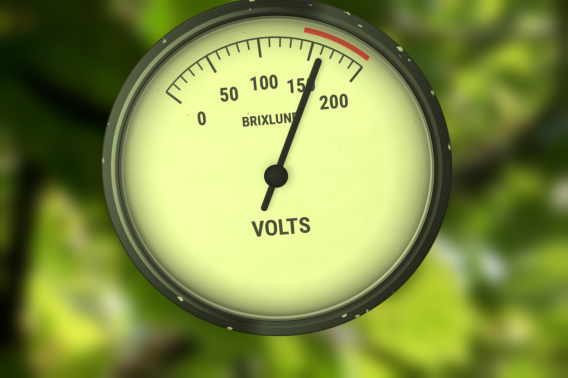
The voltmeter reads 160V
